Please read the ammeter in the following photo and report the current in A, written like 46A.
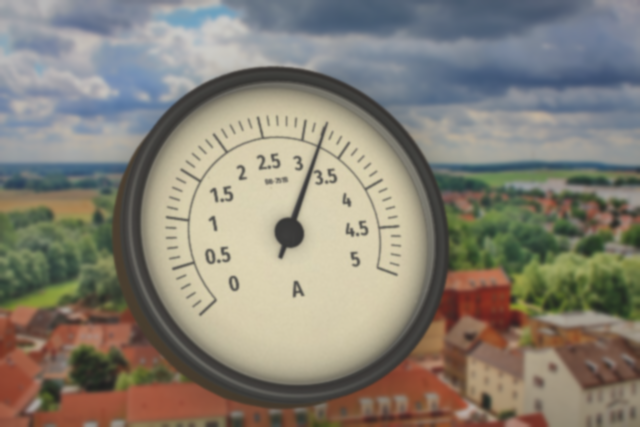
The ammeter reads 3.2A
